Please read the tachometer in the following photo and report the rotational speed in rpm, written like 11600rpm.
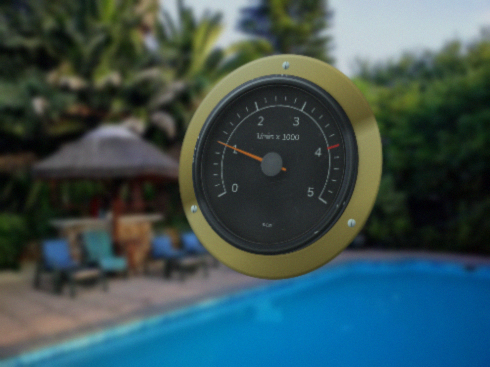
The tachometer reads 1000rpm
